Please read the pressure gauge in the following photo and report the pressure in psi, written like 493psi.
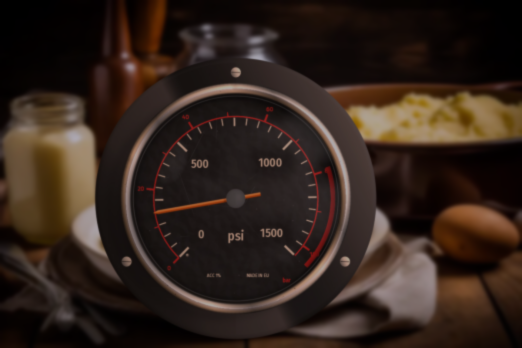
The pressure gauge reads 200psi
